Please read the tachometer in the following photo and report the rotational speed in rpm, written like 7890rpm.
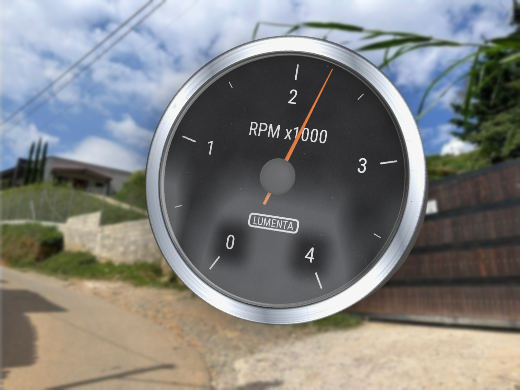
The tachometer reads 2250rpm
